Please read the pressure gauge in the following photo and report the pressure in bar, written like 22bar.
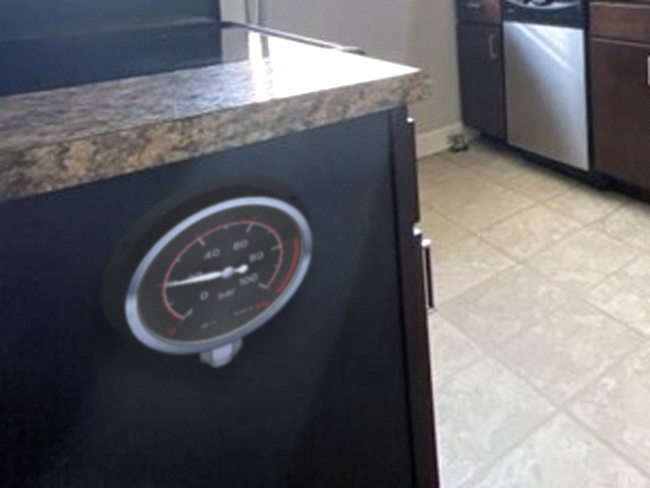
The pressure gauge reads 20bar
